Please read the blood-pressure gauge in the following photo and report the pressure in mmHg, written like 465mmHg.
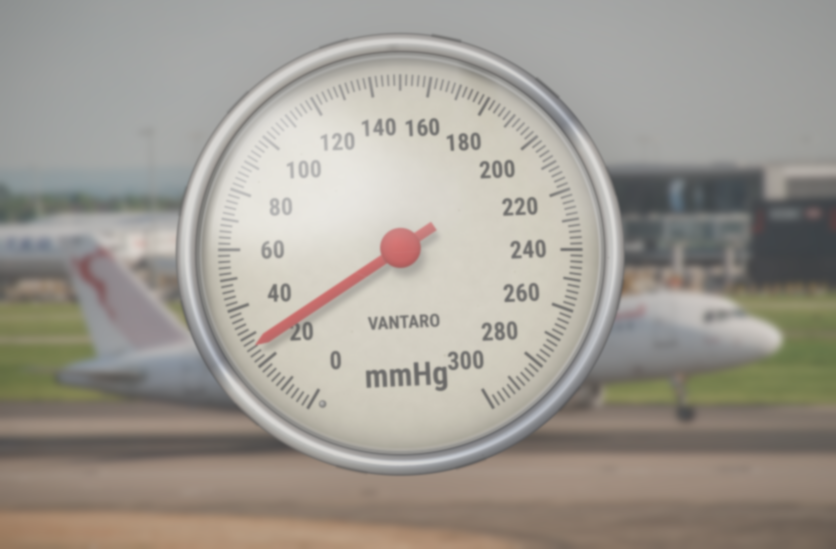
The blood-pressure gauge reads 26mmHg
